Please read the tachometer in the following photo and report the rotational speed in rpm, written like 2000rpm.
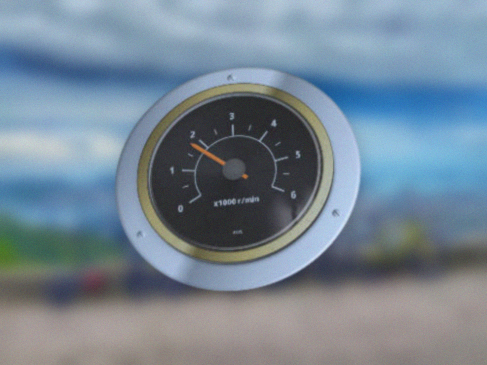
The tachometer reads 1750rpm
